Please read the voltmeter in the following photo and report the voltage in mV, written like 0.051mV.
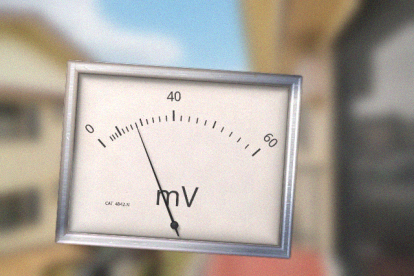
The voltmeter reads 28mV
